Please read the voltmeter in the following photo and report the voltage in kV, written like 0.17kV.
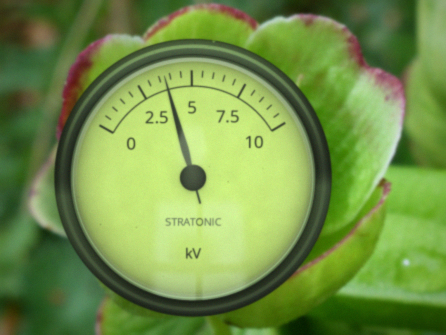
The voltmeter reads 3.75kV
